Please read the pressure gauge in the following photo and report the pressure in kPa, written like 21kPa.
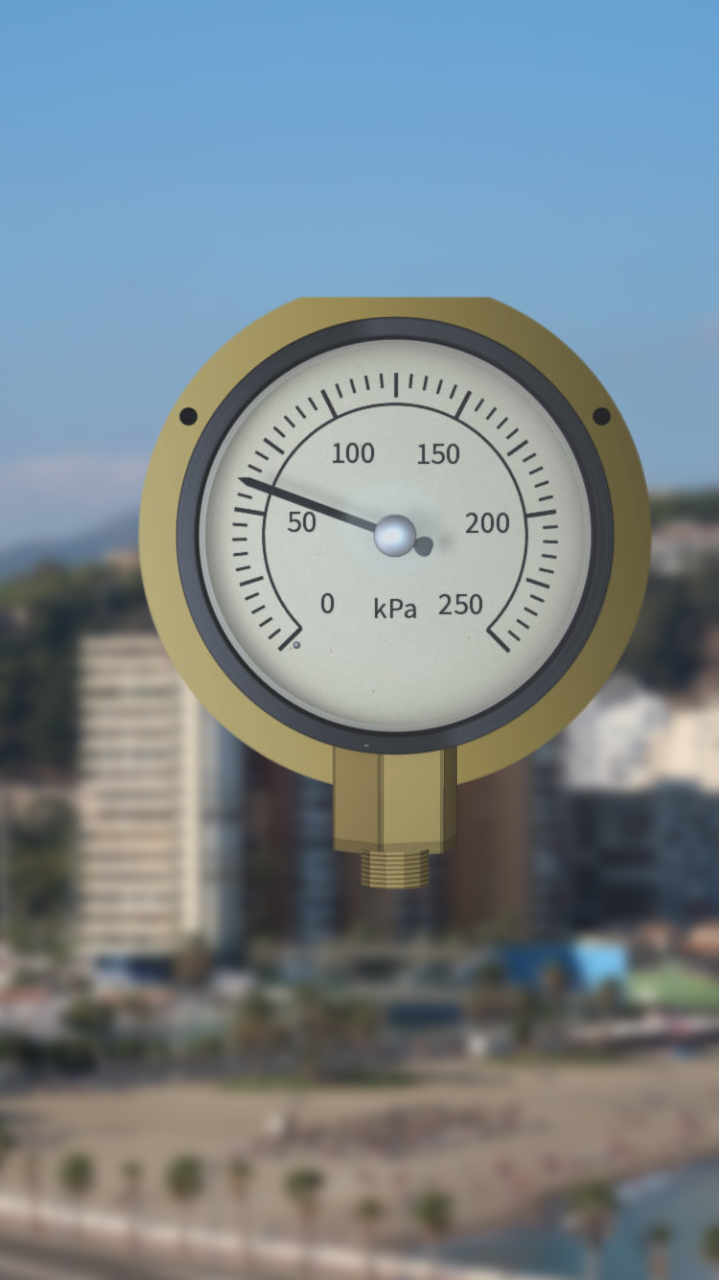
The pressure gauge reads 60kPa
